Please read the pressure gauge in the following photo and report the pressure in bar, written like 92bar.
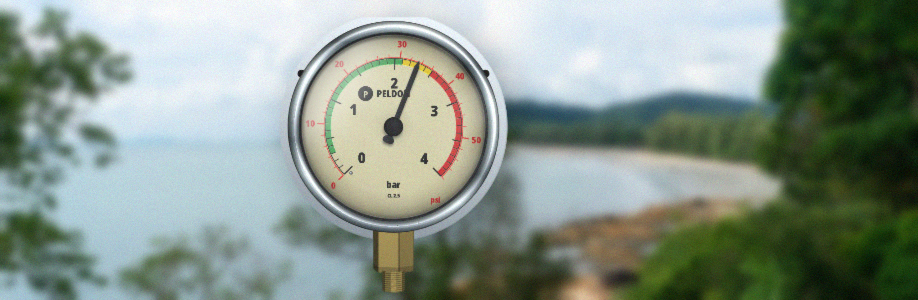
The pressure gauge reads 2.3bar
